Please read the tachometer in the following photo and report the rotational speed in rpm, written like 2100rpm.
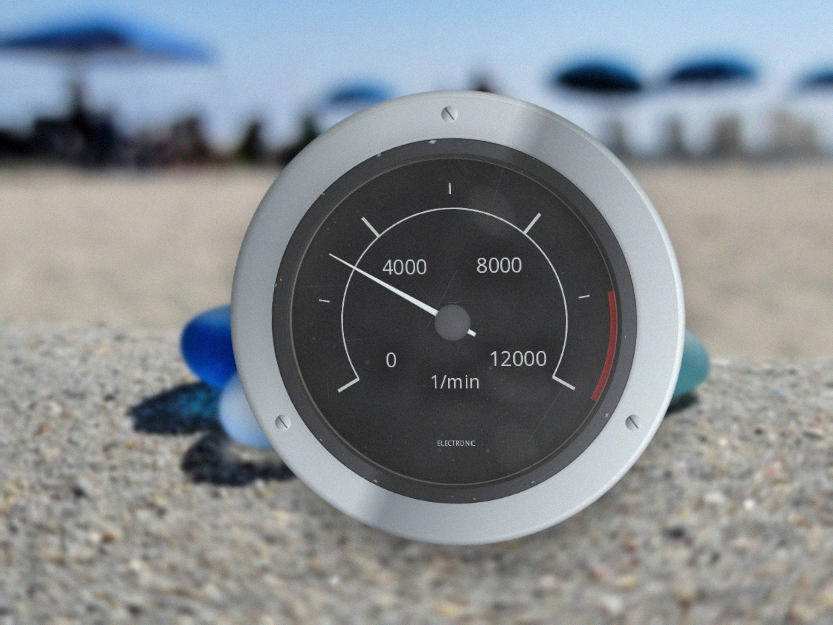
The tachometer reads 3000rpm
